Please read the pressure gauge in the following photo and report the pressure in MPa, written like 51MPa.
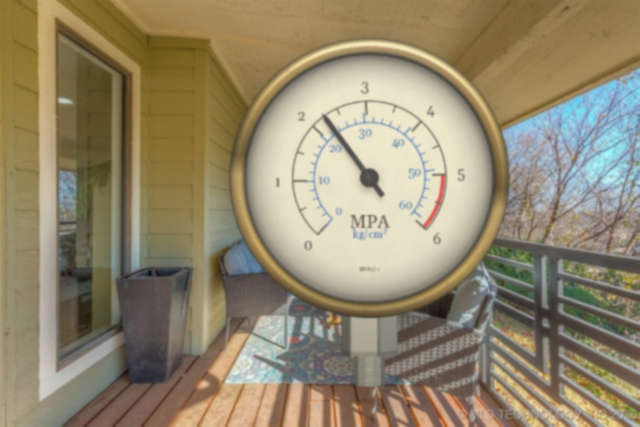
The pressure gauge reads 2.25MPa
